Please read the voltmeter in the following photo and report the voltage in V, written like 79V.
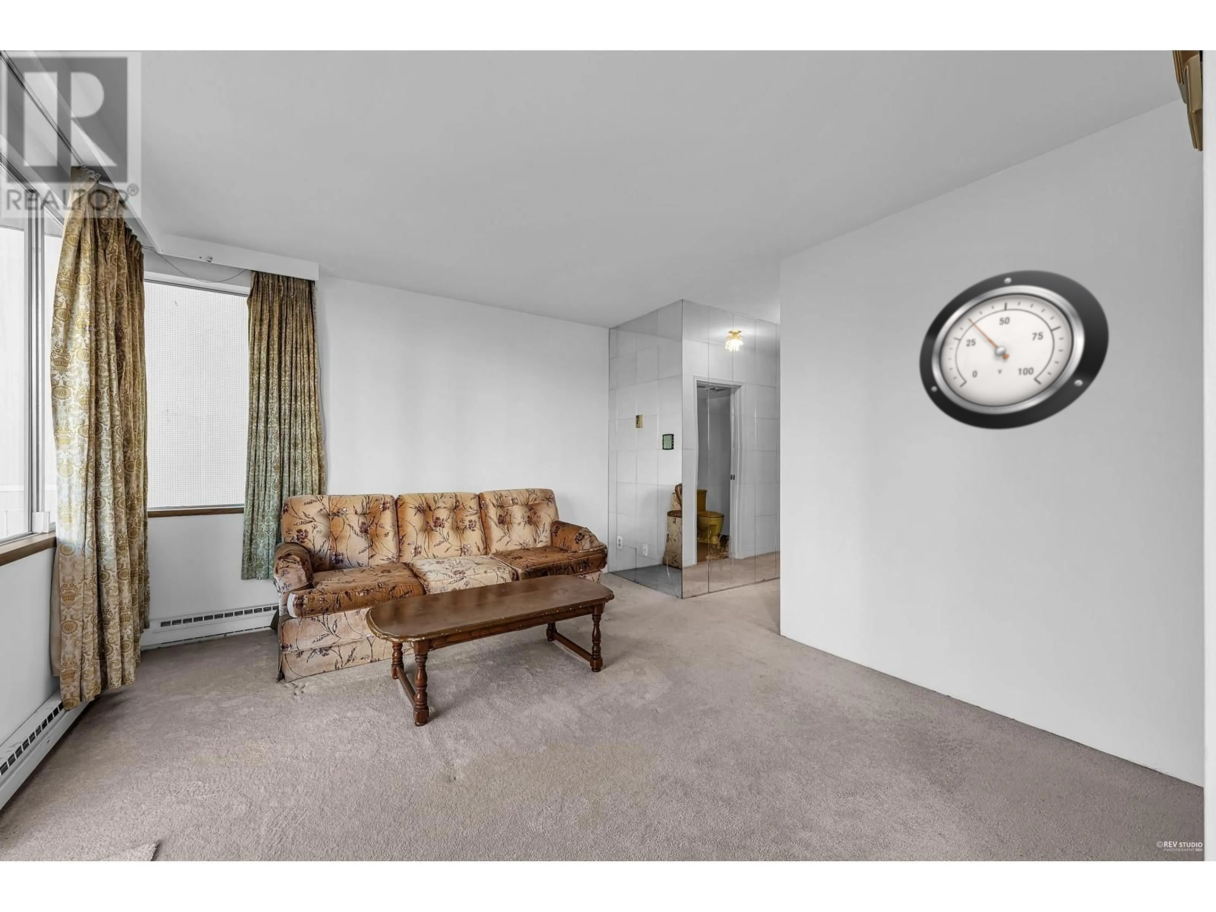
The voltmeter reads 35V
